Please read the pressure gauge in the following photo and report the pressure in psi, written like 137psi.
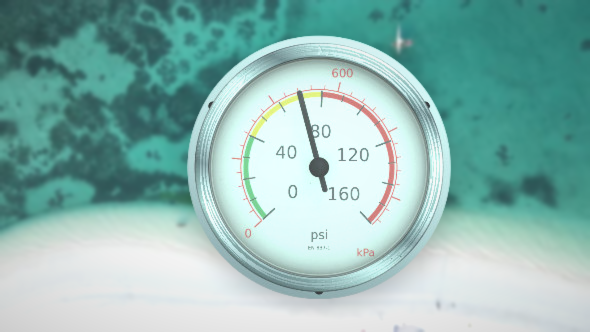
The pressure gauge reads 70psi
